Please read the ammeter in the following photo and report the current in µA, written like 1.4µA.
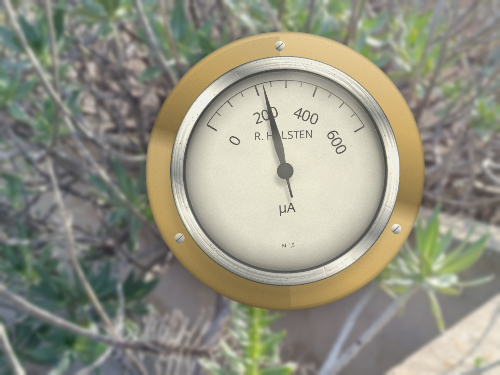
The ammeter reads 225µA
